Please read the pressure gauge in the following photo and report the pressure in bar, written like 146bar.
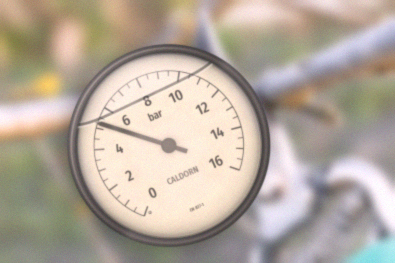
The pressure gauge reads 5.25bar
